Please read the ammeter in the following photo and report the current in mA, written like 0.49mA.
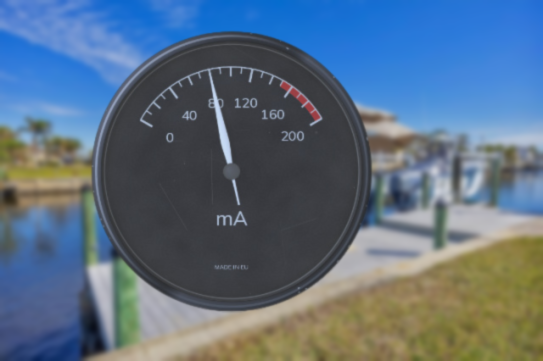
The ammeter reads 80mA
